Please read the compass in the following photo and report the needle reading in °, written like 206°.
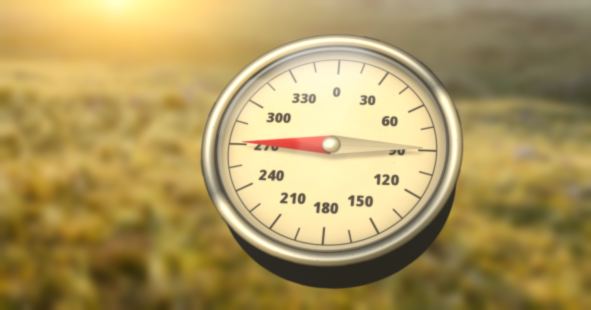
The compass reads 270°
